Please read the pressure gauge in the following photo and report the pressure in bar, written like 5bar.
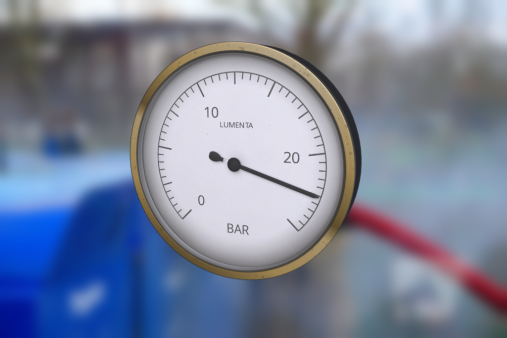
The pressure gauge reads 22.5bar
